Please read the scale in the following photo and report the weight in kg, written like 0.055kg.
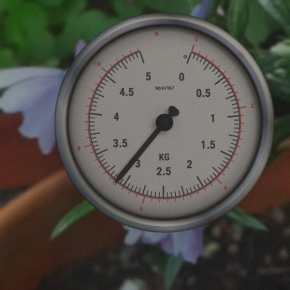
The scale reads 3.1kg
